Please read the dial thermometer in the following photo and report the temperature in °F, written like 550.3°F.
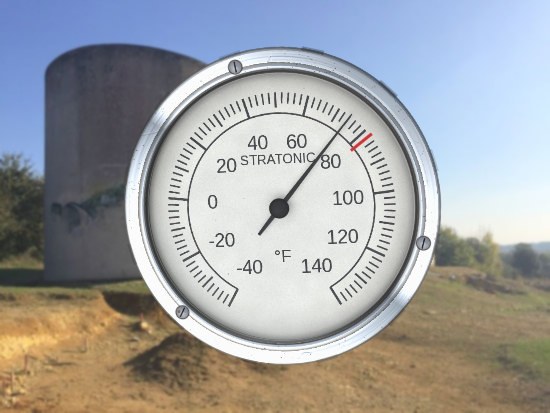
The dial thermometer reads 74°F
